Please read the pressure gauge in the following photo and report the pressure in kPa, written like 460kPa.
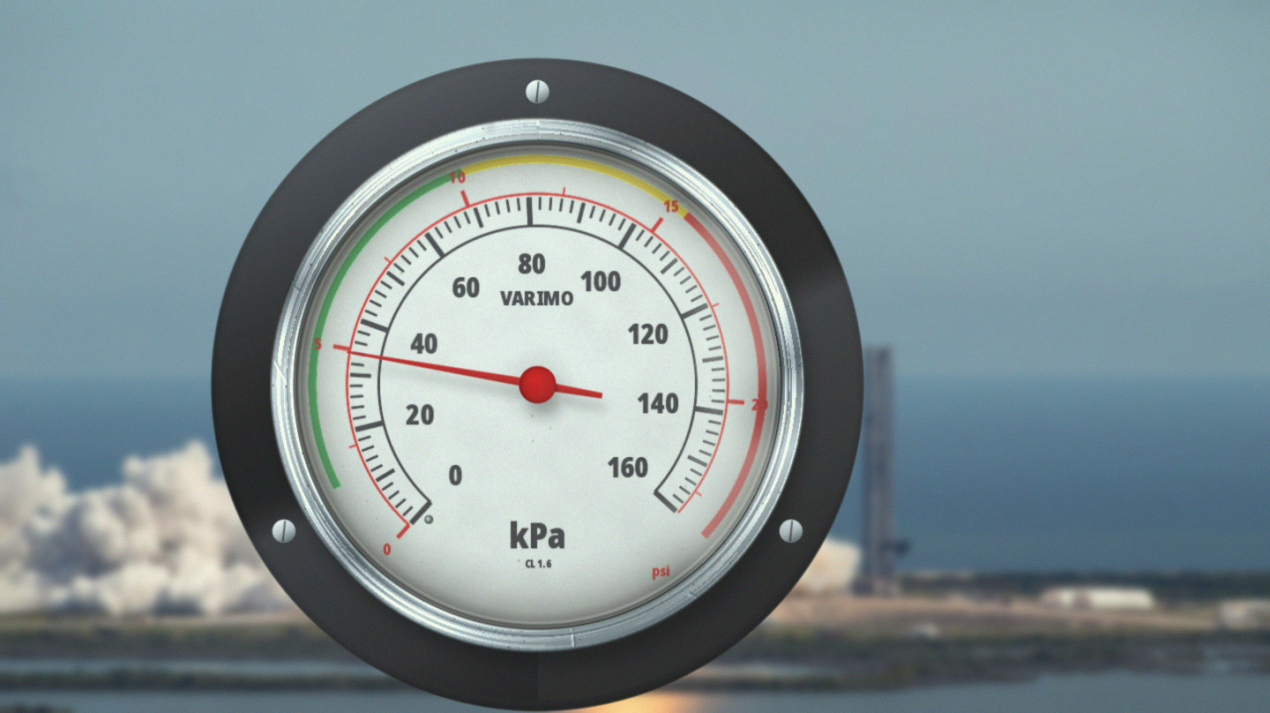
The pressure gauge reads 34kPa
